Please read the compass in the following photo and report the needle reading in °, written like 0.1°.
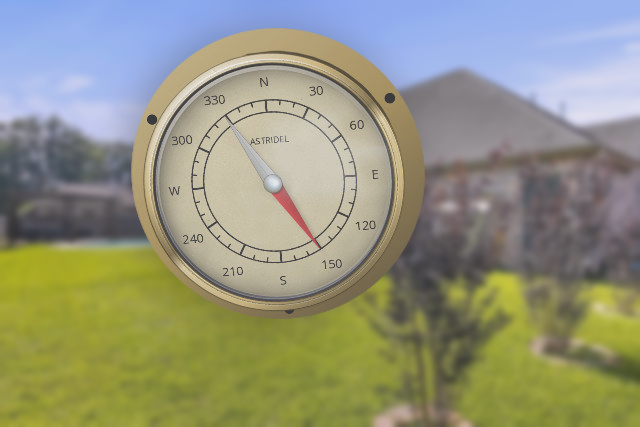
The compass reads 150°
